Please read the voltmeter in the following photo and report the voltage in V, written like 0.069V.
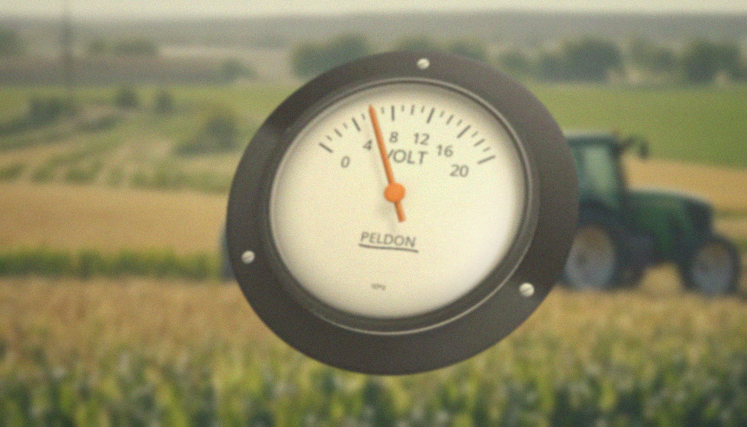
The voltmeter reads 6V
